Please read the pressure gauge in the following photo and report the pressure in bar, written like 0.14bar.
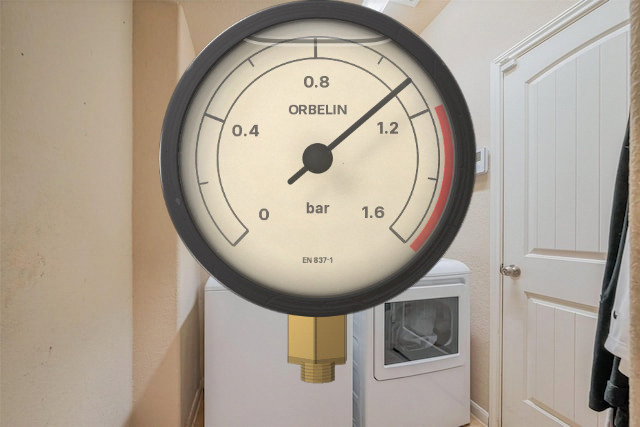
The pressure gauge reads 1.1bar
